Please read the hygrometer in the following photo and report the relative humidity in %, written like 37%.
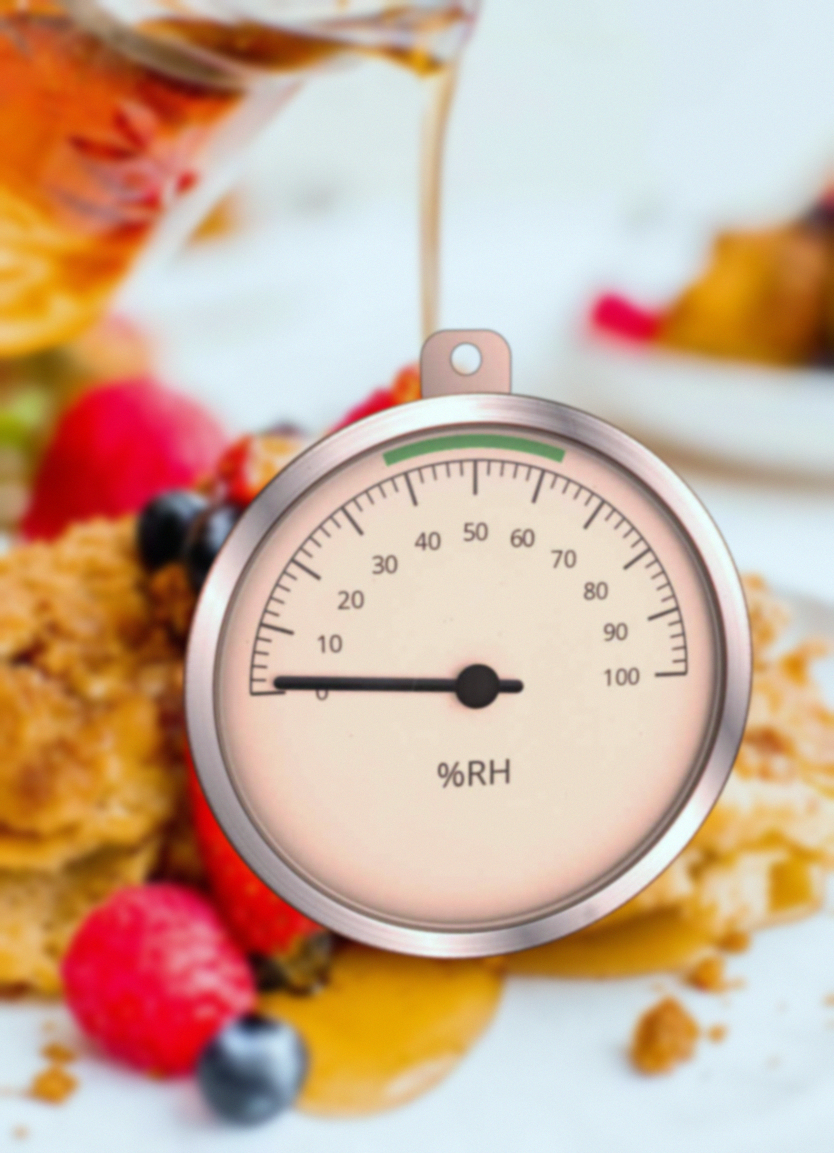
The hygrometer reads 2%
